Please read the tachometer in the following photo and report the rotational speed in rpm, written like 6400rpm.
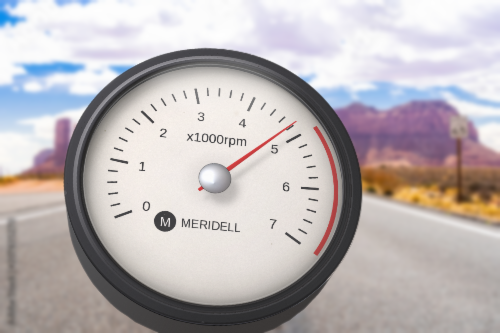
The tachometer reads 4800rpm
